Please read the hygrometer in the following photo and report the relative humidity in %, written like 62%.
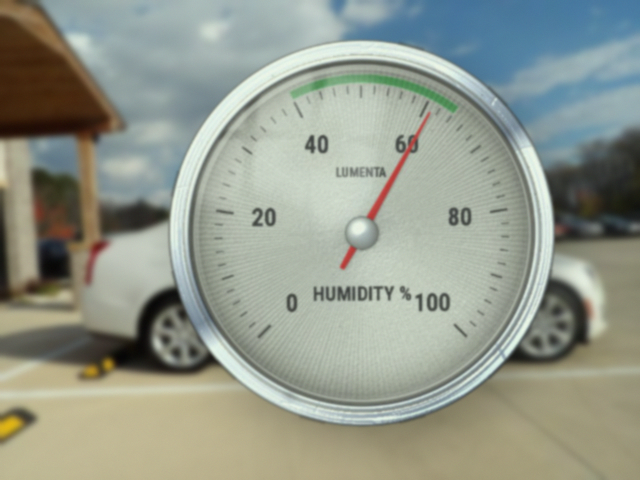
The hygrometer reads 61%
